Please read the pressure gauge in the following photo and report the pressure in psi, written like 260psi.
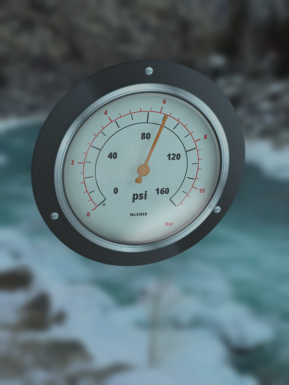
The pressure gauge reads 90psi
